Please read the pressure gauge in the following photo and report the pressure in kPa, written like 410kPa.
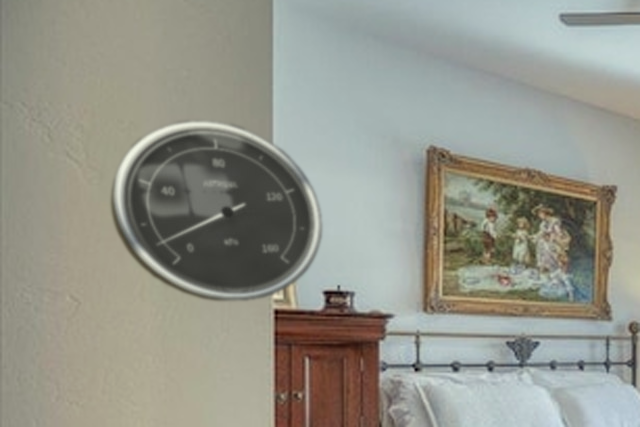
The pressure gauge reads 10kPa
